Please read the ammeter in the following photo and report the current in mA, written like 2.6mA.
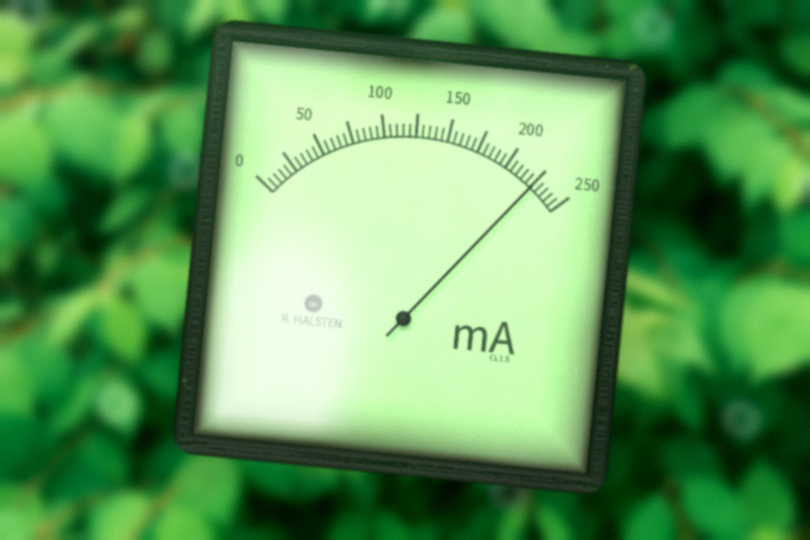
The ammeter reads 225mA
